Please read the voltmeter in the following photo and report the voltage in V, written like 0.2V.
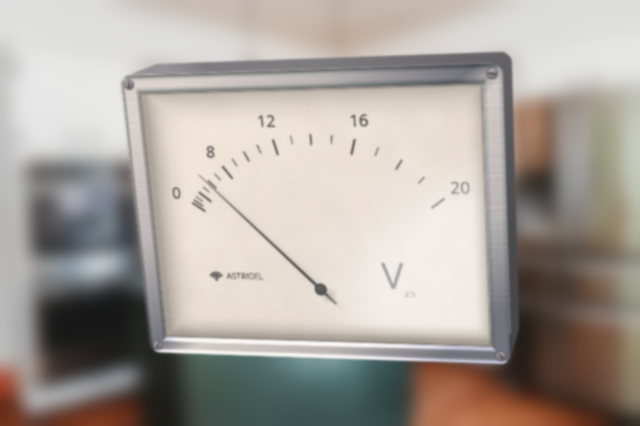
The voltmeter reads 6V
